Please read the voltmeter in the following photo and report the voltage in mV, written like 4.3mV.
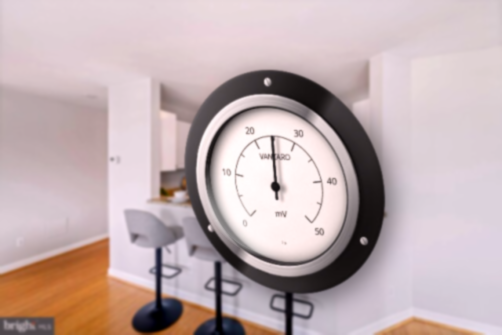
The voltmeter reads 25mV
